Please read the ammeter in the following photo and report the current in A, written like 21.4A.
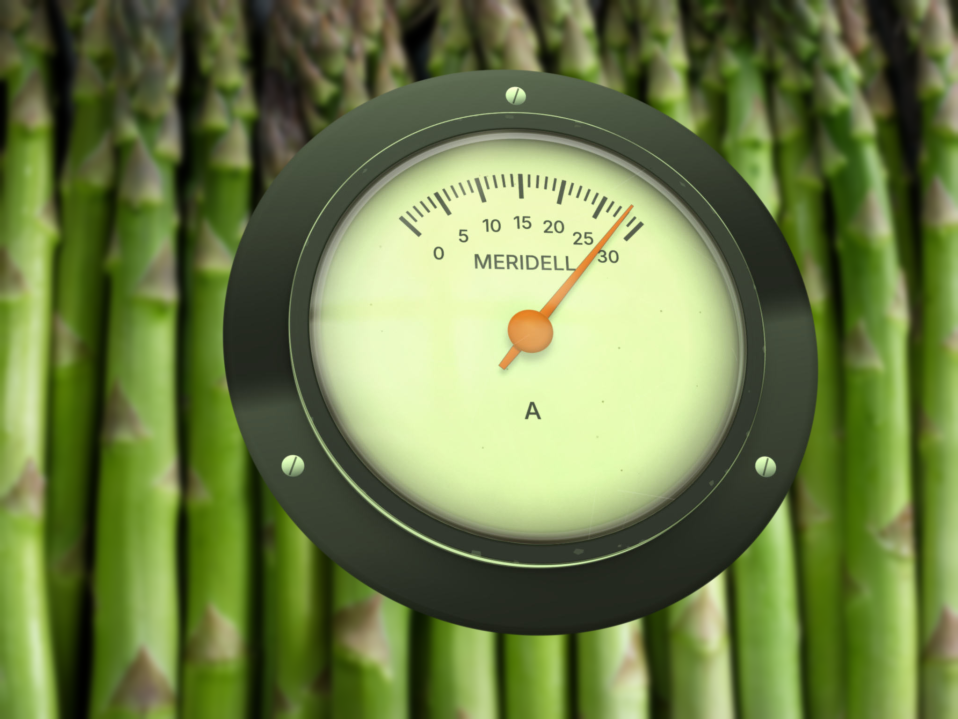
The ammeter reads 28A
